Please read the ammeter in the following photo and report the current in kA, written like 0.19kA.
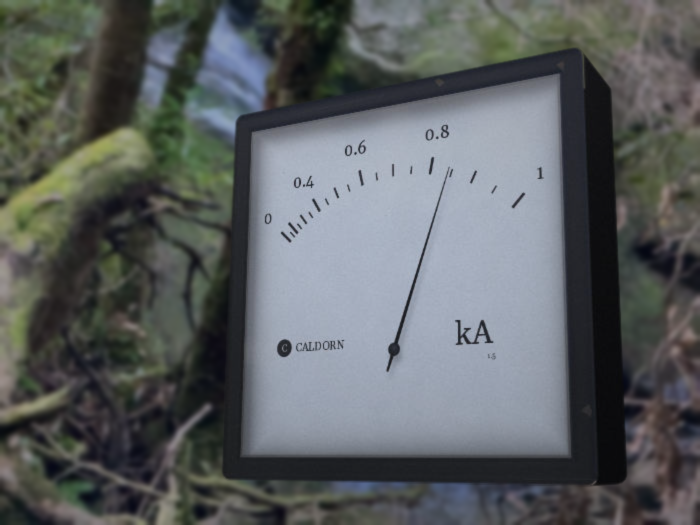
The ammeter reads 0.85kA
